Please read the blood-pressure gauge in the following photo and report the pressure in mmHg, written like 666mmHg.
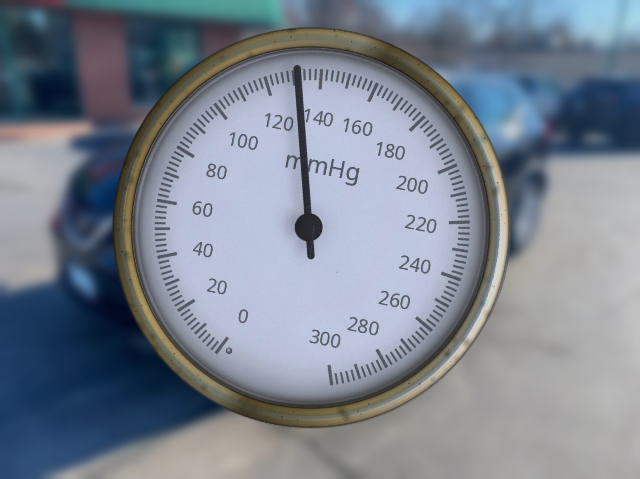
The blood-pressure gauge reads 132mmHg
